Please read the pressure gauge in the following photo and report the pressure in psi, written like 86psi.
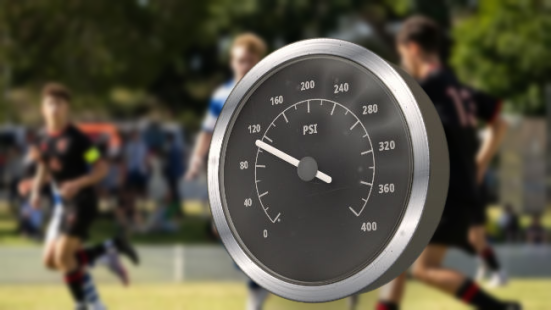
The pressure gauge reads 110psi
